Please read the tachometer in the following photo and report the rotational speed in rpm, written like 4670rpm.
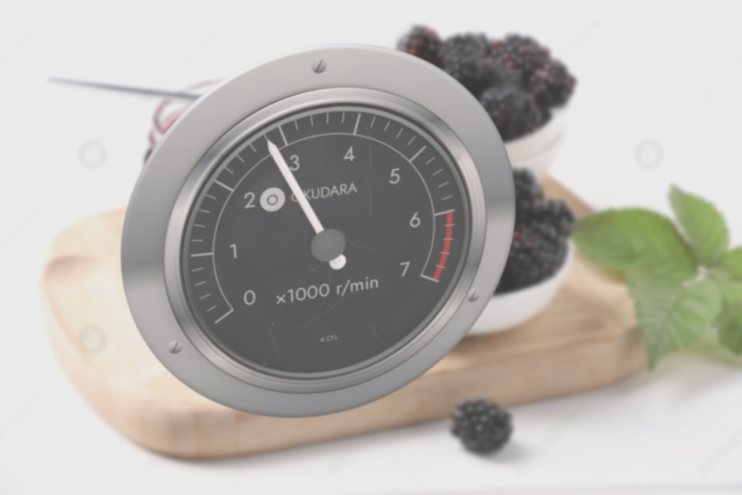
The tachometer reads 2800rpm
